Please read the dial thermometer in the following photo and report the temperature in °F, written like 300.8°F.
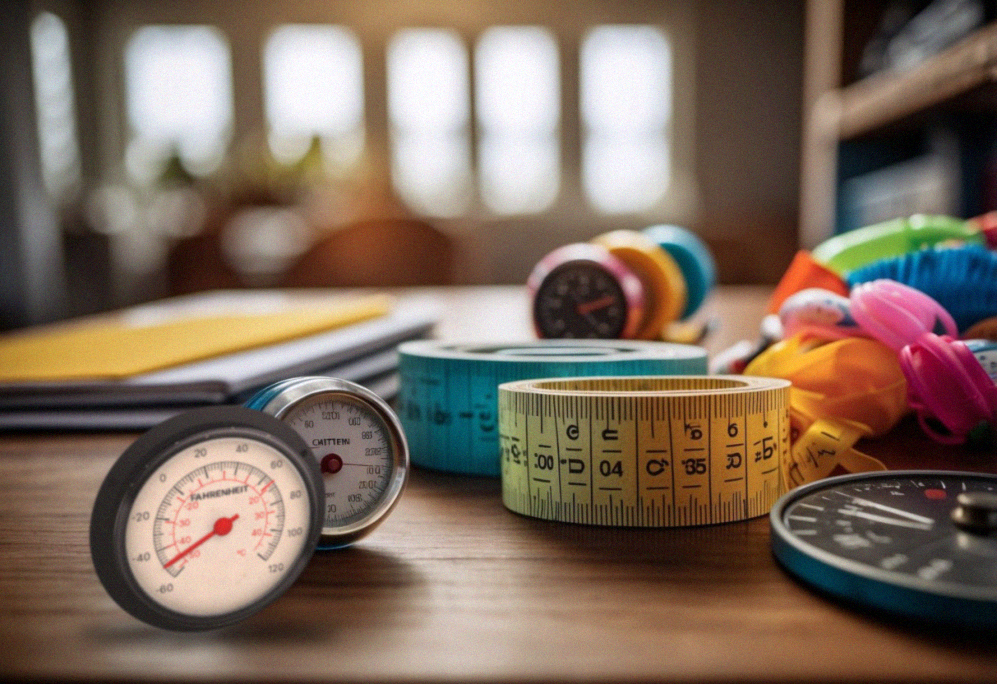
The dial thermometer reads -50°F
